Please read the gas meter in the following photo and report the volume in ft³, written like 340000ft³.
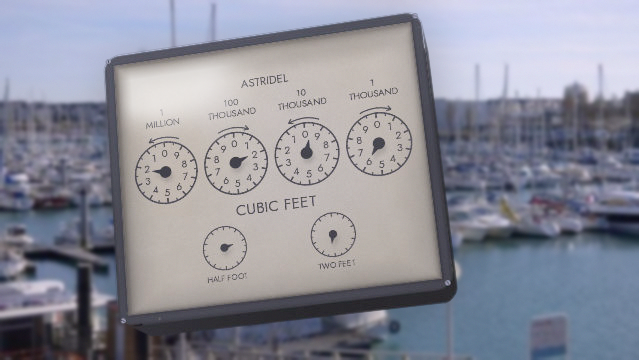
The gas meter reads 219600ft³
